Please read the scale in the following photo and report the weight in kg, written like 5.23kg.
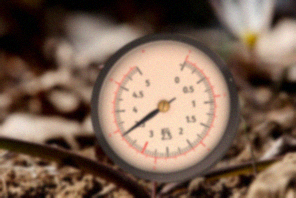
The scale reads 3.5kg
